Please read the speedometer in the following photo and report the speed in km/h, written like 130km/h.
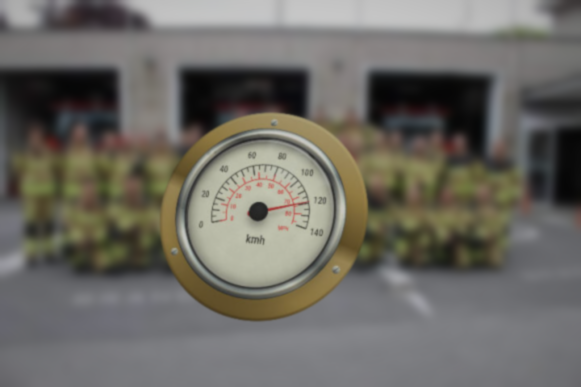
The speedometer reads 120km/h
